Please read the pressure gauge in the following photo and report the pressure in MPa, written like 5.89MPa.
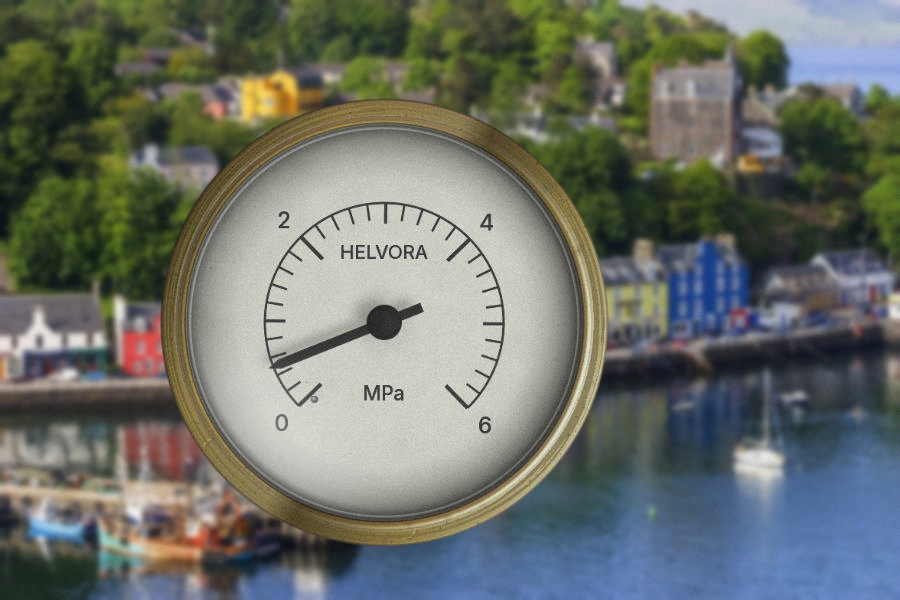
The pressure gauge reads 0.5MPa
